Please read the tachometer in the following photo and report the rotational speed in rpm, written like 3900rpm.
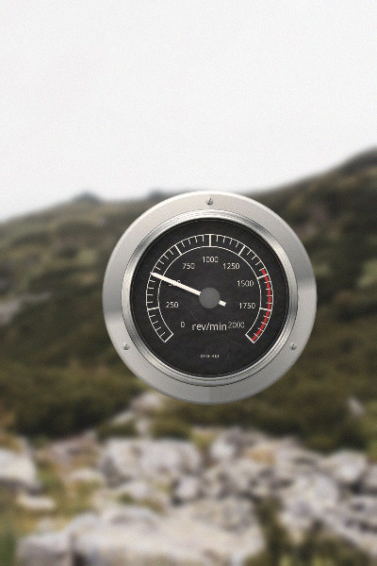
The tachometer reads 500rpm
